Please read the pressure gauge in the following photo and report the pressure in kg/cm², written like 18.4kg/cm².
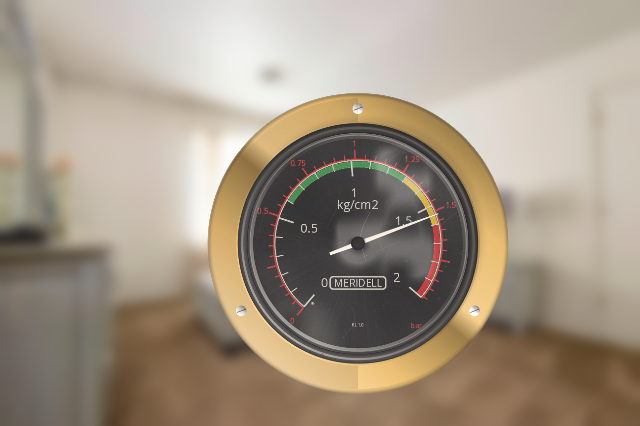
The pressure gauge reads 1.55kg/cm²
